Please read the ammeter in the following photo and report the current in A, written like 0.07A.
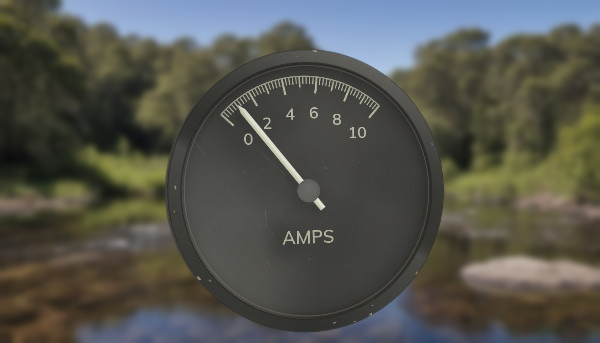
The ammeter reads 1A
